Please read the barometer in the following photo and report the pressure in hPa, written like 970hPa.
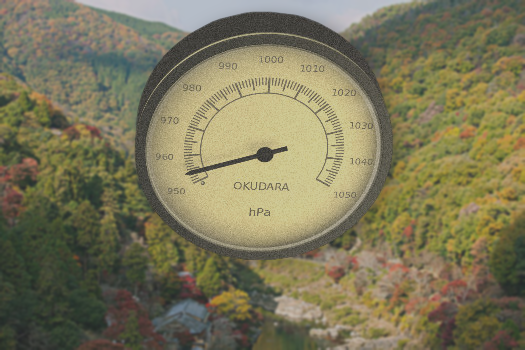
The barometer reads 955hPa
